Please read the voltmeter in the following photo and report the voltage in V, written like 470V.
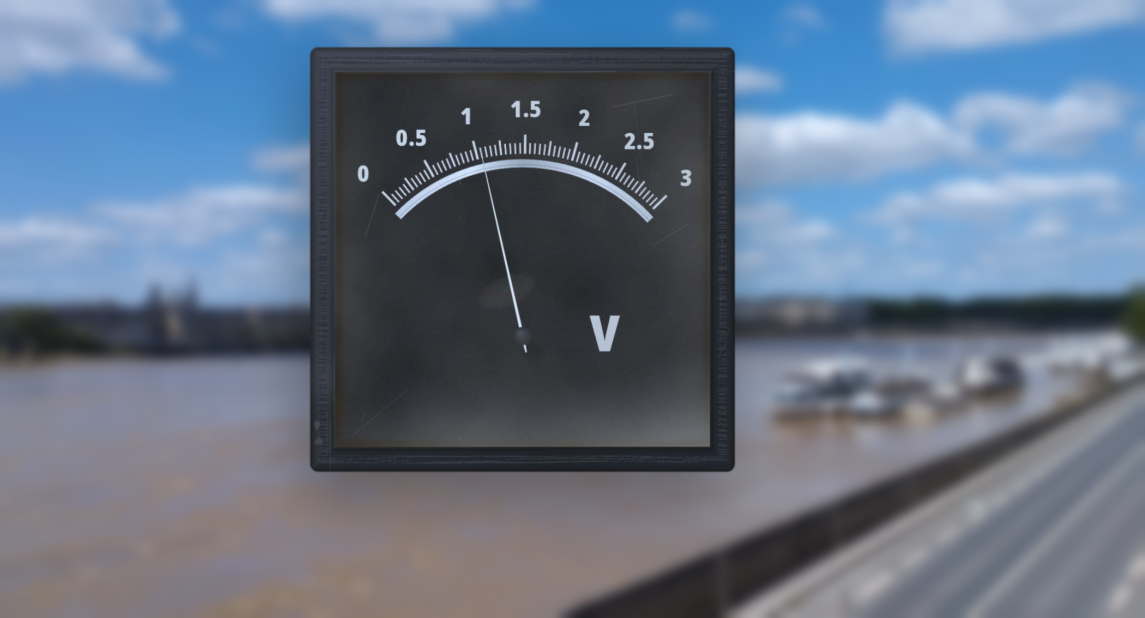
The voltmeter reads 1.05V
